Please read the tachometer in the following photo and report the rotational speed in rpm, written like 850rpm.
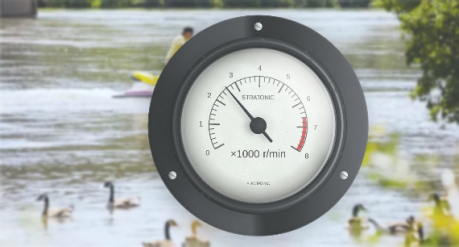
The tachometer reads 2600rpm
